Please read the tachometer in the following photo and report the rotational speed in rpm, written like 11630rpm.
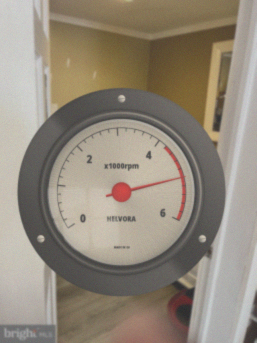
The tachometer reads 5000rpm
